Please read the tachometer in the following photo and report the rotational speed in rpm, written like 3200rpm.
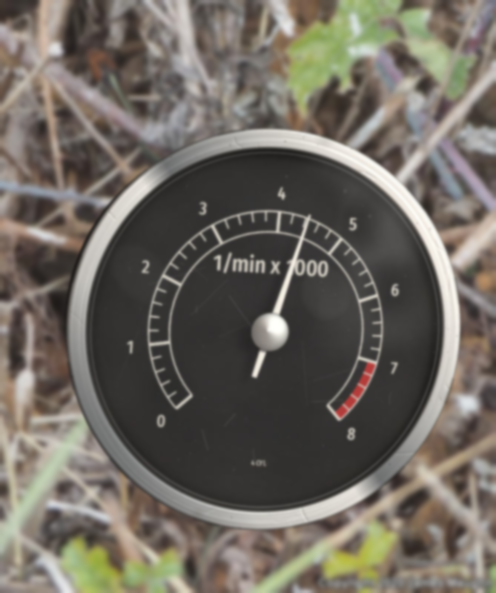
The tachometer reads 4400rpm
